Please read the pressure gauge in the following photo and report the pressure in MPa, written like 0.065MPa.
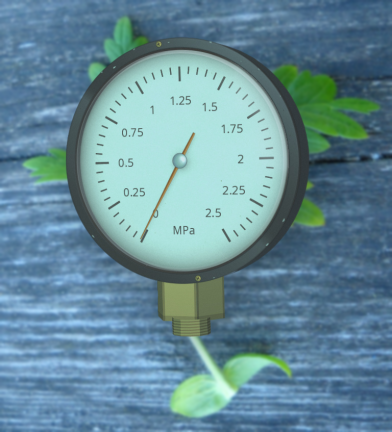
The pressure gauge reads 0MPa
